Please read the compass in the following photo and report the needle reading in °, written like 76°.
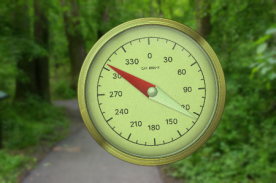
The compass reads 305°
